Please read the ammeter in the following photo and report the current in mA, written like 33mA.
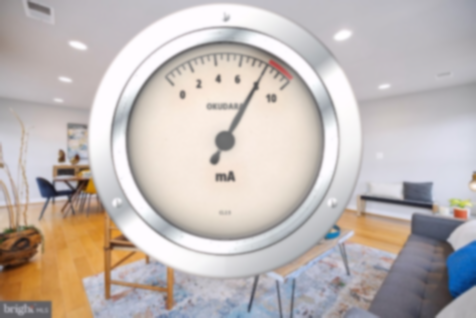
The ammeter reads 8mA
